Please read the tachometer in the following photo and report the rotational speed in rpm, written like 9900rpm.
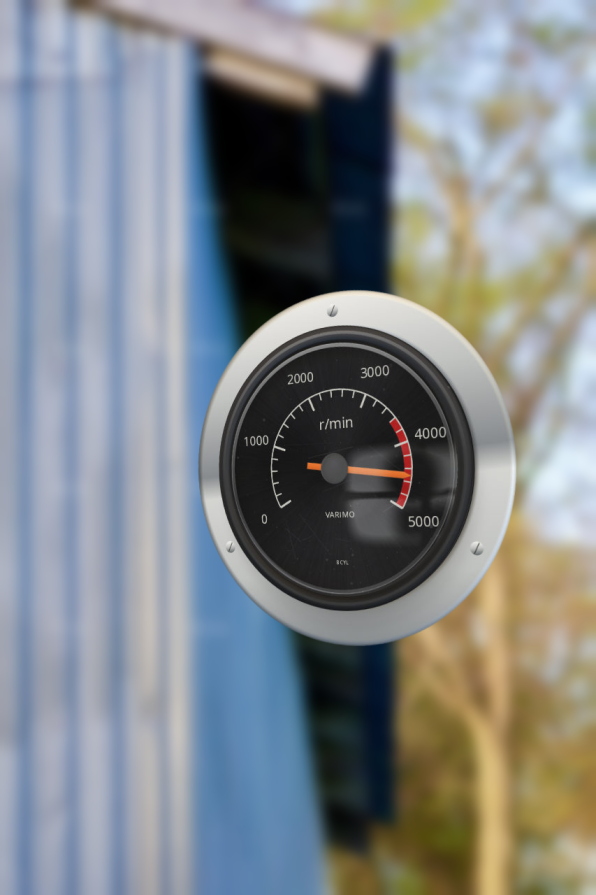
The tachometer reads 4500rpm
